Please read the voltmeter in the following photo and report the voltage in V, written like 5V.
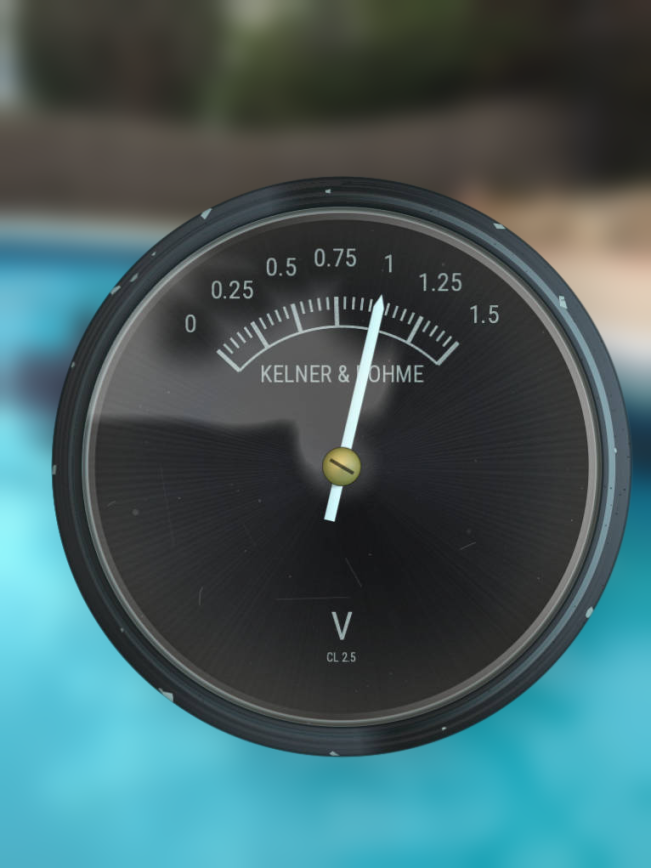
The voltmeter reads 1V
